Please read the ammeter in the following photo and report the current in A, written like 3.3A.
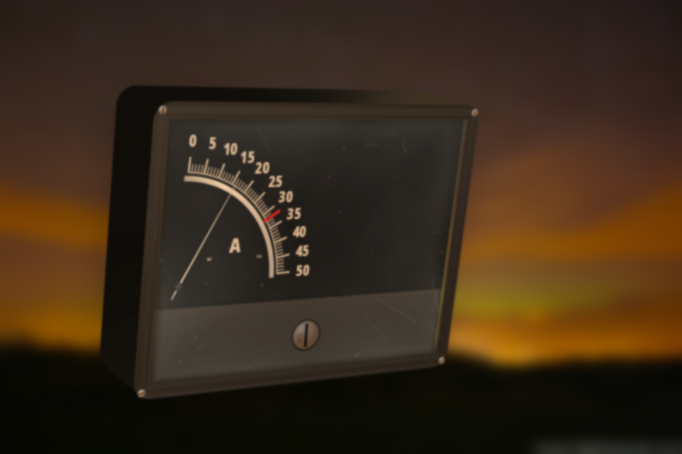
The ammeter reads 15A
